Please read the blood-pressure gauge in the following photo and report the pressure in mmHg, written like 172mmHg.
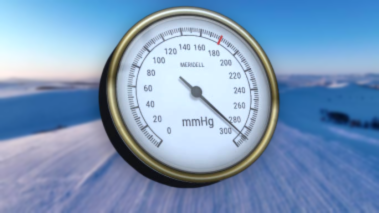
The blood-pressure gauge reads 290mmHg
